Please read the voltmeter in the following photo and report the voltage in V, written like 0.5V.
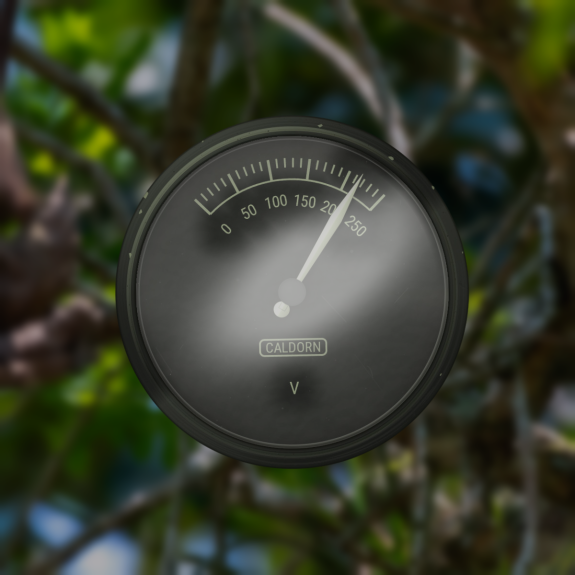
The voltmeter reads 215V
